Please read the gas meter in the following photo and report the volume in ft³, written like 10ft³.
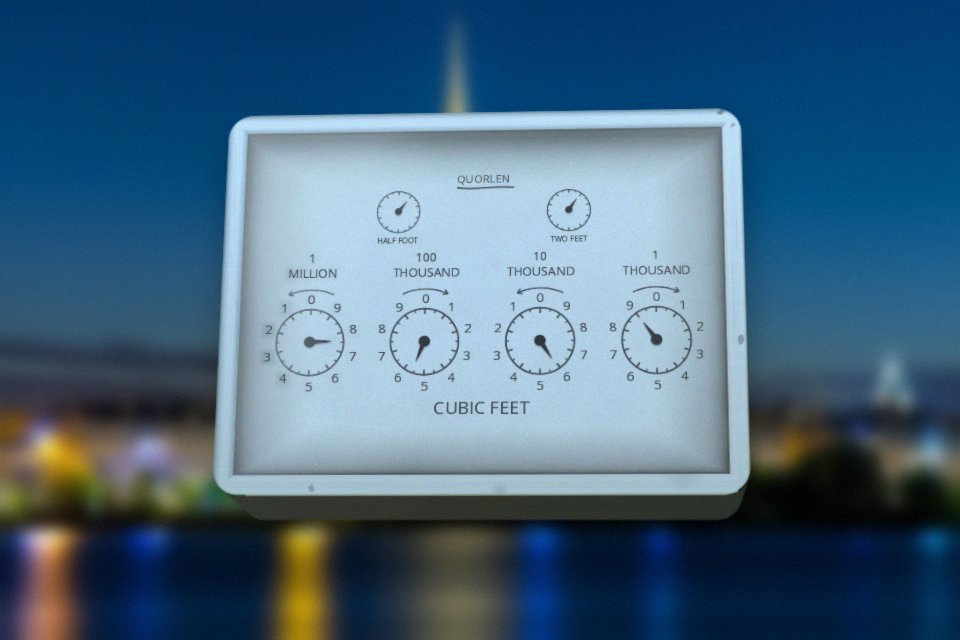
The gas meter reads 755900ft³
